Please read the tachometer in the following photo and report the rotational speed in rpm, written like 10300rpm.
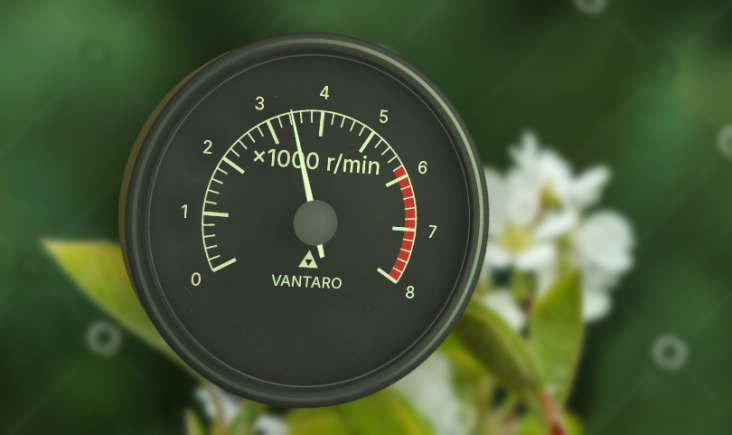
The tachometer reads 3400rpm
